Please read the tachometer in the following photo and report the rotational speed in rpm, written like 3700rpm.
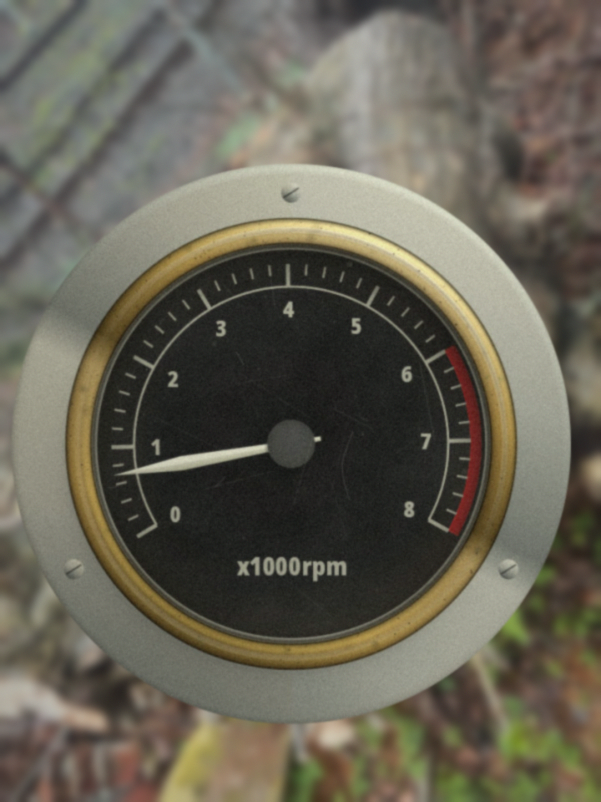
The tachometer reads 700rpm
